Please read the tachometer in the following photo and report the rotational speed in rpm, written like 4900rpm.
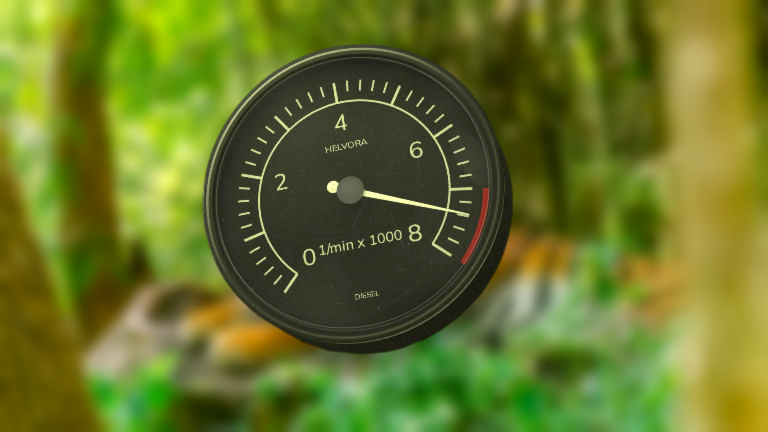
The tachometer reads 7400rpm
